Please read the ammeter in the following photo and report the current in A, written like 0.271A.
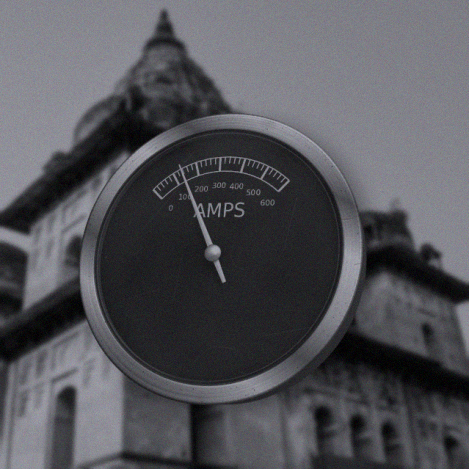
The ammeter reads 140A
